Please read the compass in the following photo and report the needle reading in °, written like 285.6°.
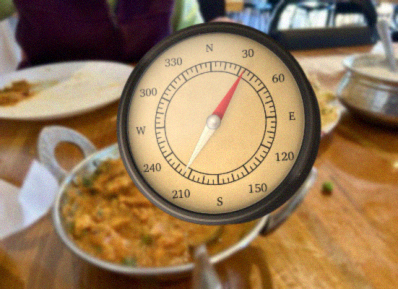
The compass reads 35°
